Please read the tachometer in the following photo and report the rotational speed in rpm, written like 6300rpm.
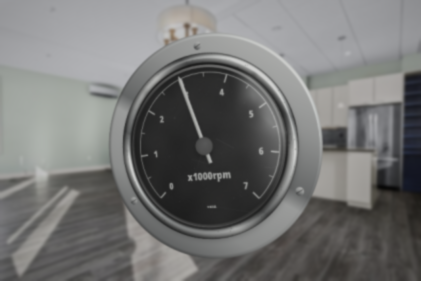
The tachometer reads 3000rpm
